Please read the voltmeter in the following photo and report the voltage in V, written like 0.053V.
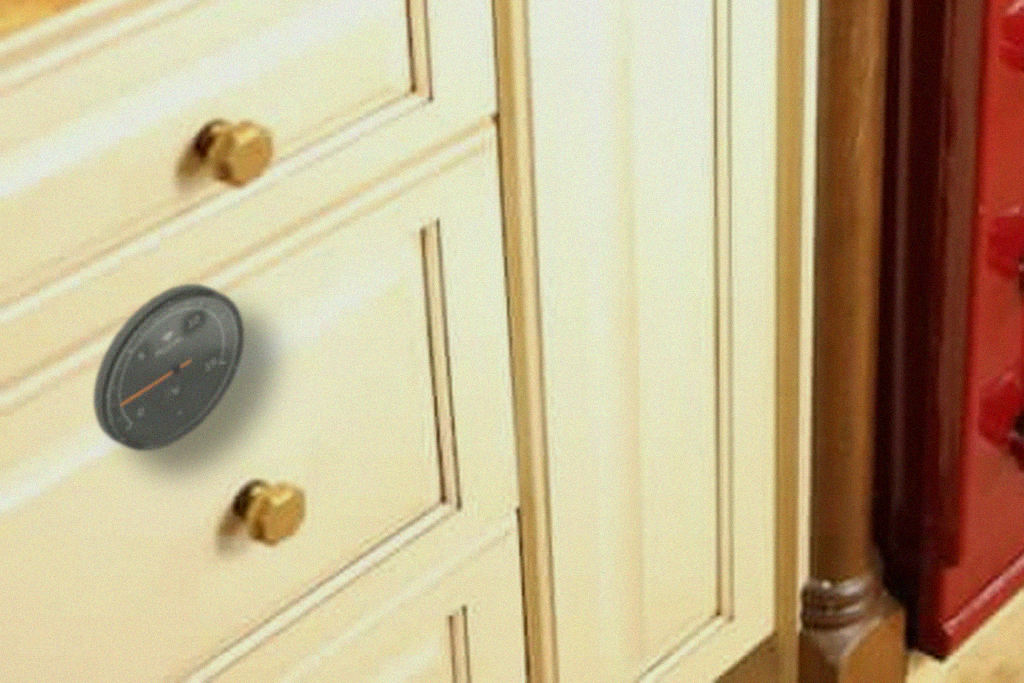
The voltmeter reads 2V
